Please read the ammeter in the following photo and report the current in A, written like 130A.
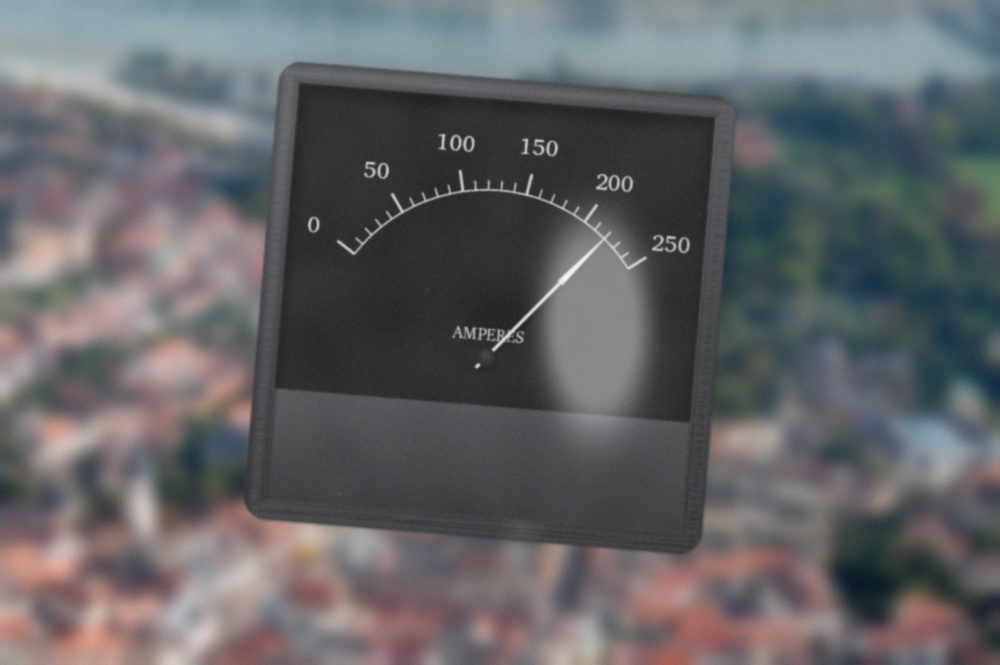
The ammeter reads 220A
